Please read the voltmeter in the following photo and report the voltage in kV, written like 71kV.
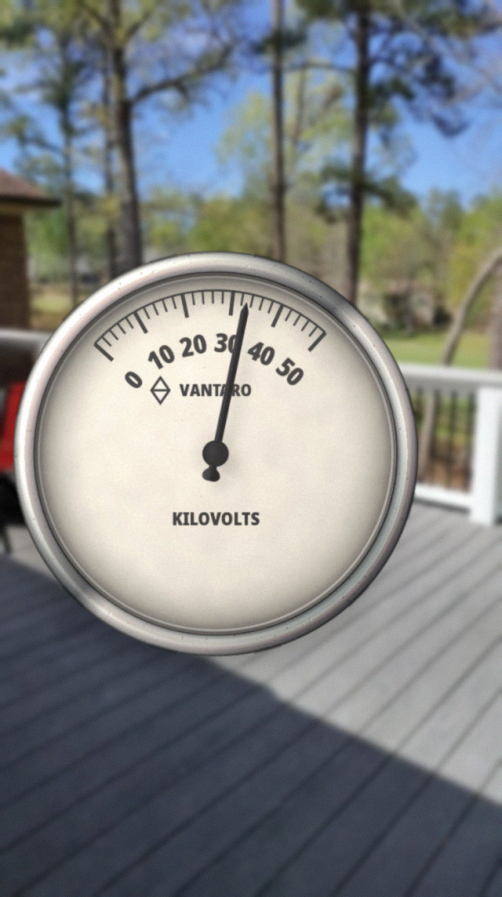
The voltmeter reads 33kV
